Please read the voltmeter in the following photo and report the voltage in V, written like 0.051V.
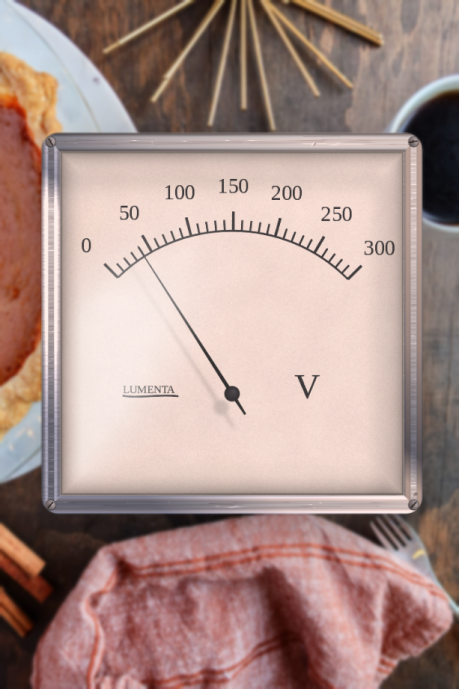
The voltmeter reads 40V
